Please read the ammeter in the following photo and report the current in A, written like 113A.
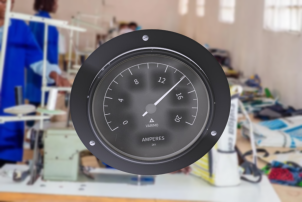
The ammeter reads 14A
